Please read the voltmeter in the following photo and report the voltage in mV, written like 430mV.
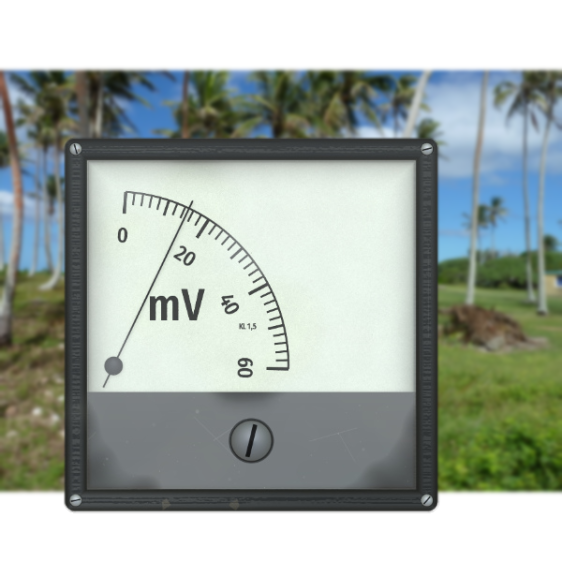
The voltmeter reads 15mV
